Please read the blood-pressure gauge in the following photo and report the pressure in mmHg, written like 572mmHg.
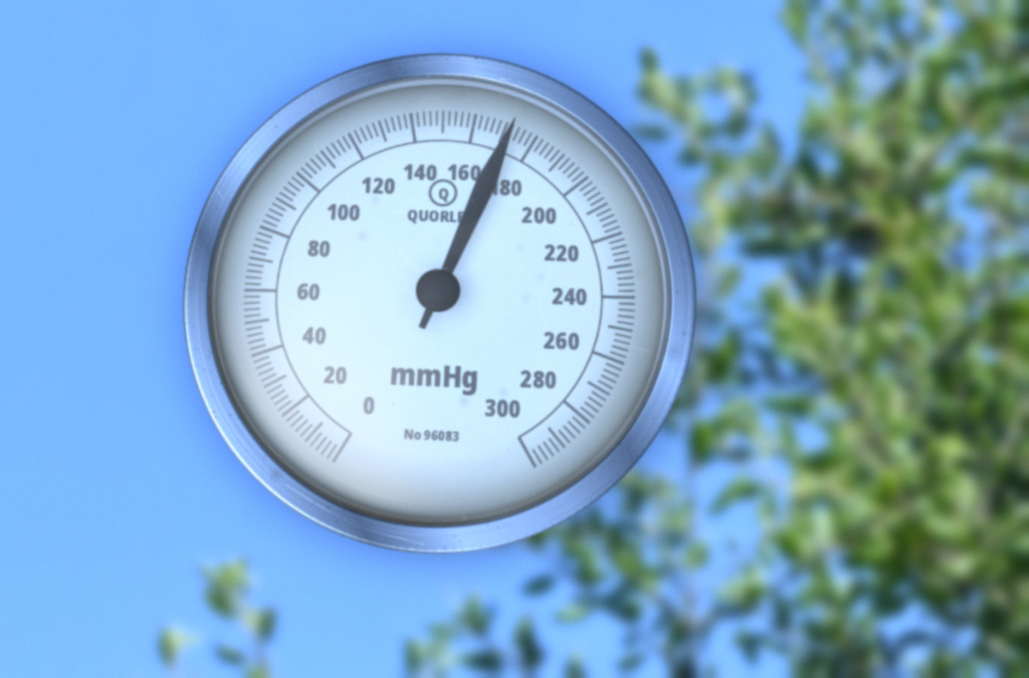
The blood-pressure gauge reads 172mmHg
